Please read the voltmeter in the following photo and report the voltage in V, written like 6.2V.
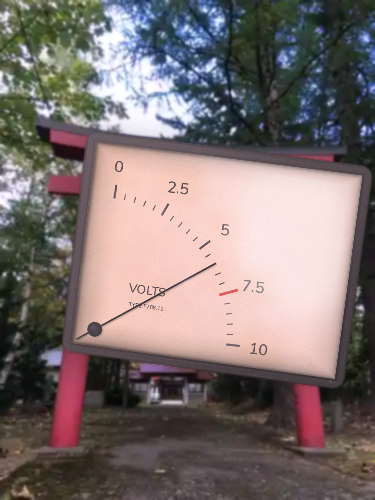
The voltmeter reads 6V
